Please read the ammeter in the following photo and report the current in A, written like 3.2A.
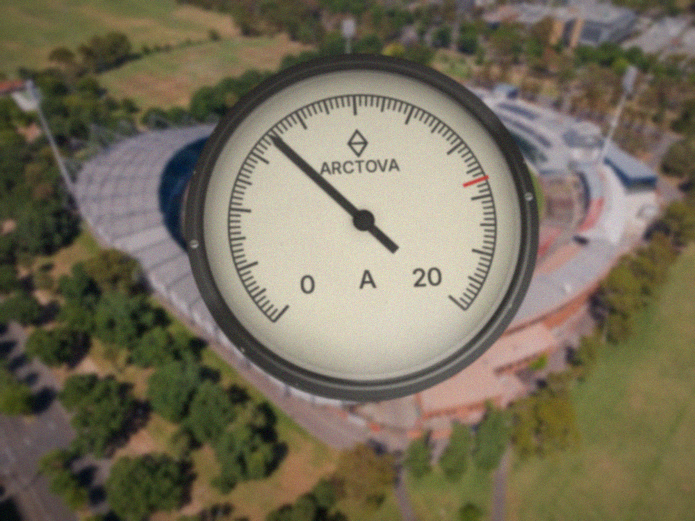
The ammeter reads 6.8A
